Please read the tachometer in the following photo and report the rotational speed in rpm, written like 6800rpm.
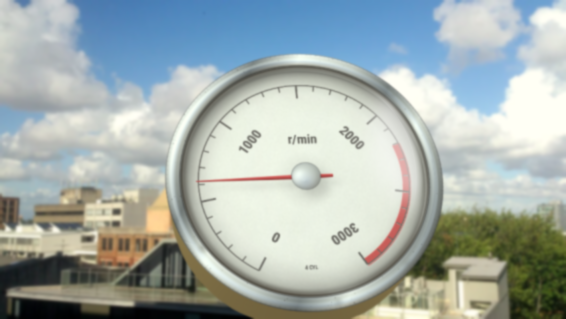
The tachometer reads 600rpm
